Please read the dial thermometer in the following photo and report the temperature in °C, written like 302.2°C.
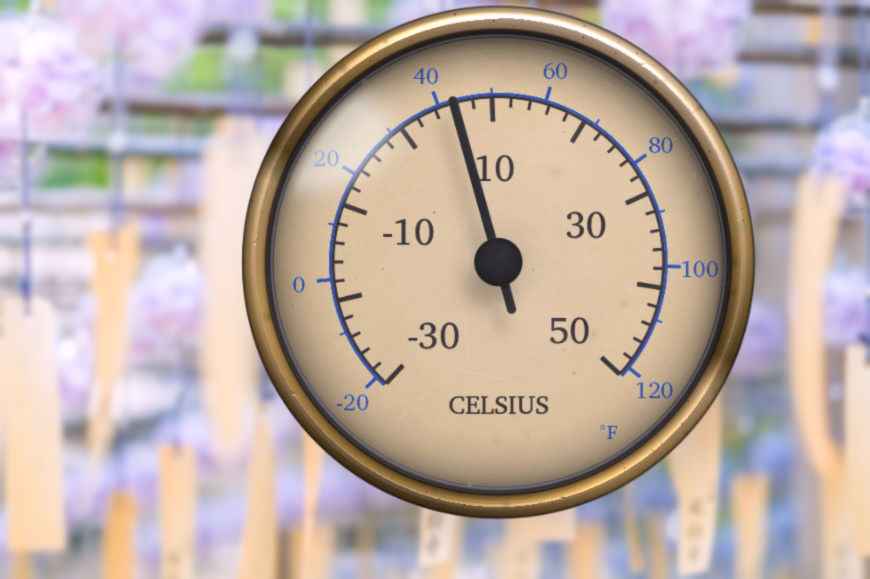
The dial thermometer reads 6°C
